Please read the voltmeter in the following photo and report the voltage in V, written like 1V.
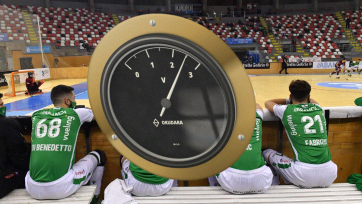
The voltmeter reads 2.5V
